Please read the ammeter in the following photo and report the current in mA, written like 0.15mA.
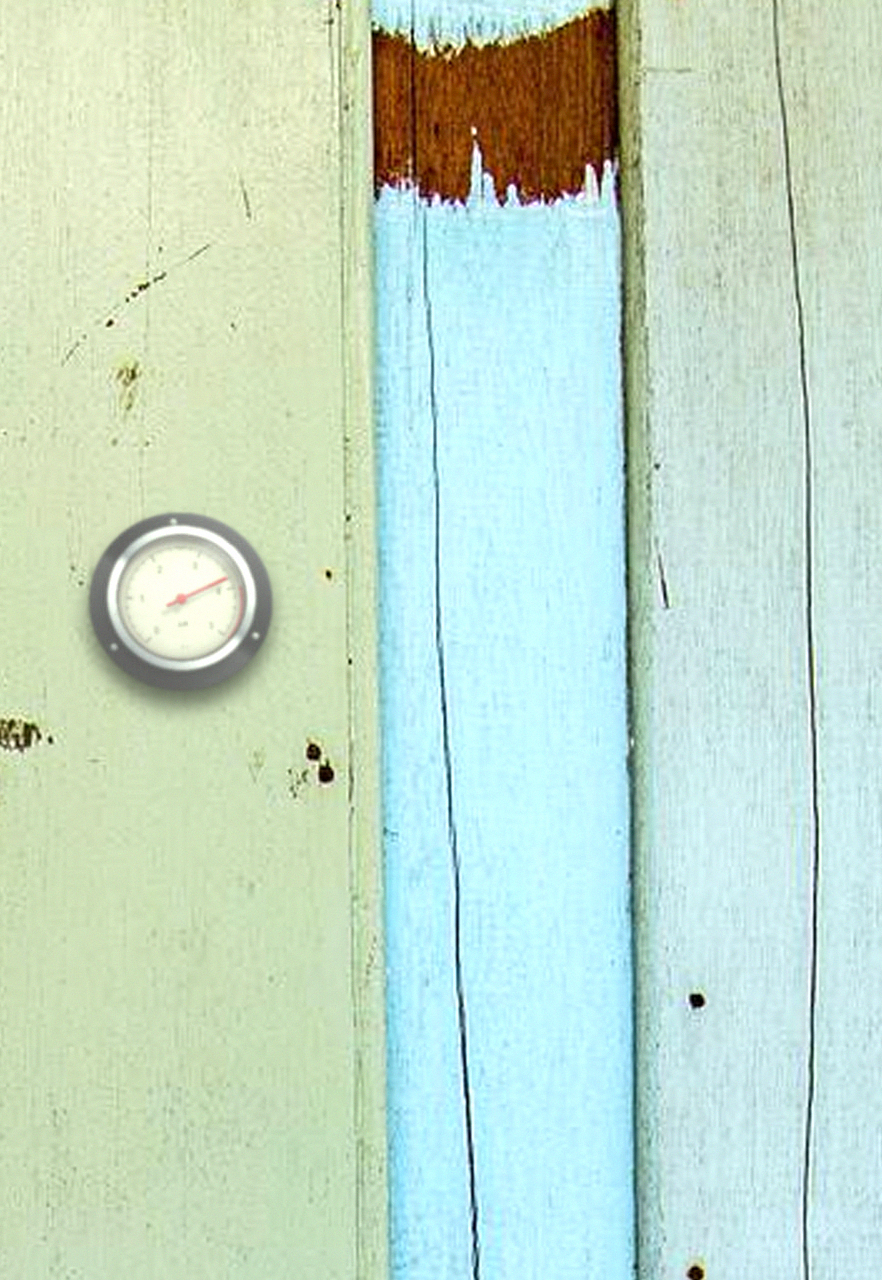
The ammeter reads 3.8mA
